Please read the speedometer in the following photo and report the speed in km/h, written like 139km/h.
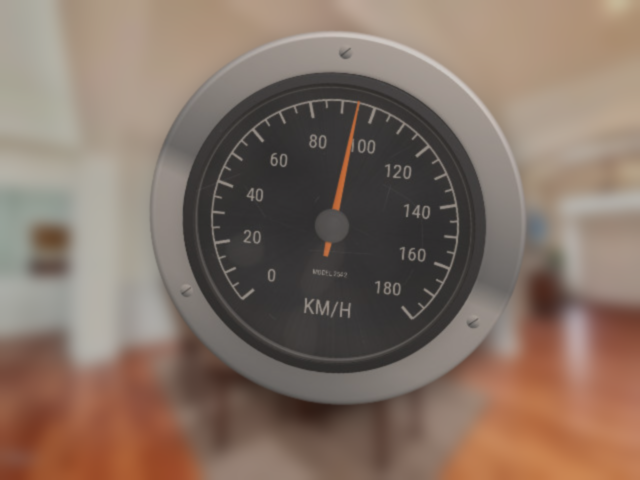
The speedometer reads 95km/h
